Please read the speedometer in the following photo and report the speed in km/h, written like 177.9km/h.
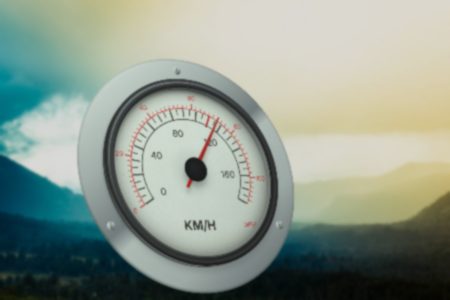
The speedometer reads 115km/h
